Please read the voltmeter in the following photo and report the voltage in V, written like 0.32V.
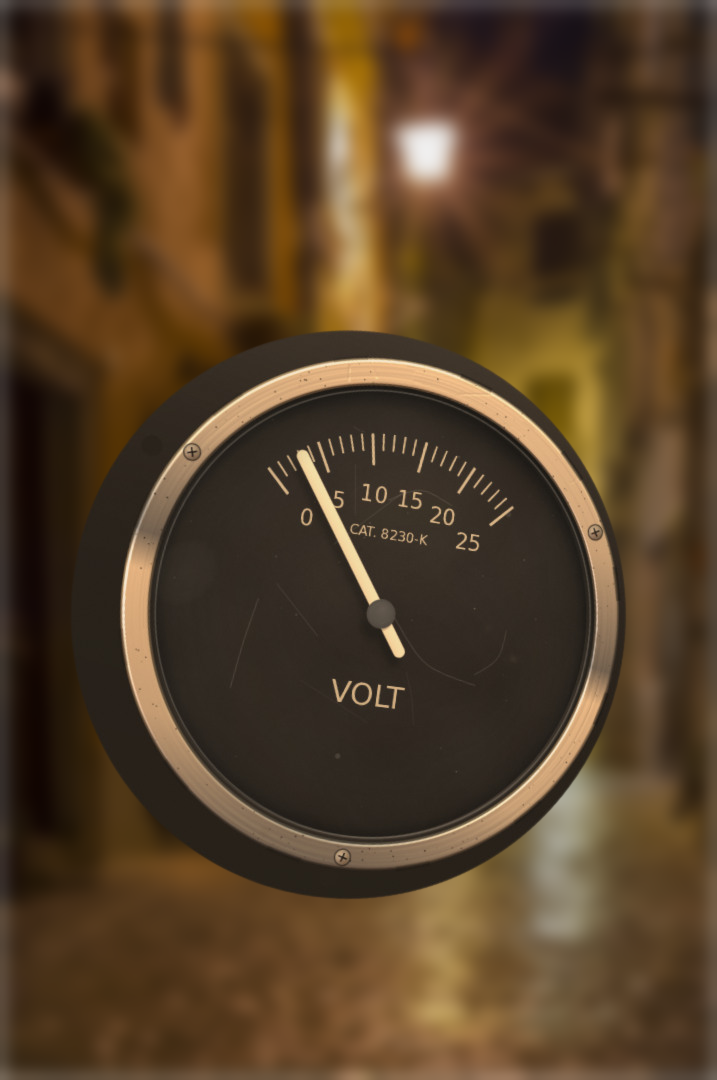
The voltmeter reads 3V
